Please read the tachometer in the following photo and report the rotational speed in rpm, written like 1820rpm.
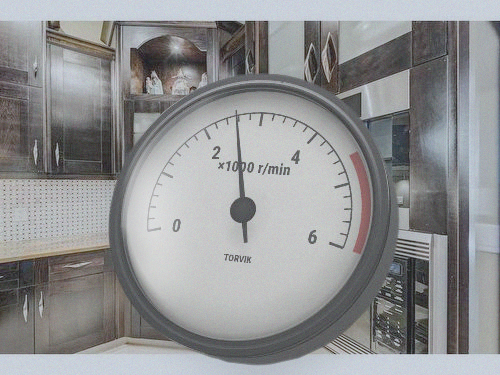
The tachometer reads 2600rpm
